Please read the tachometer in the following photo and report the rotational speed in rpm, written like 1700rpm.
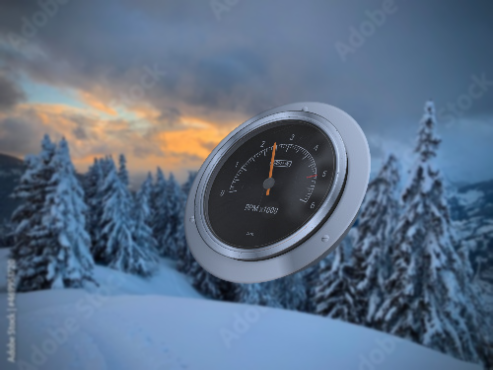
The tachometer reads 2500rpm
